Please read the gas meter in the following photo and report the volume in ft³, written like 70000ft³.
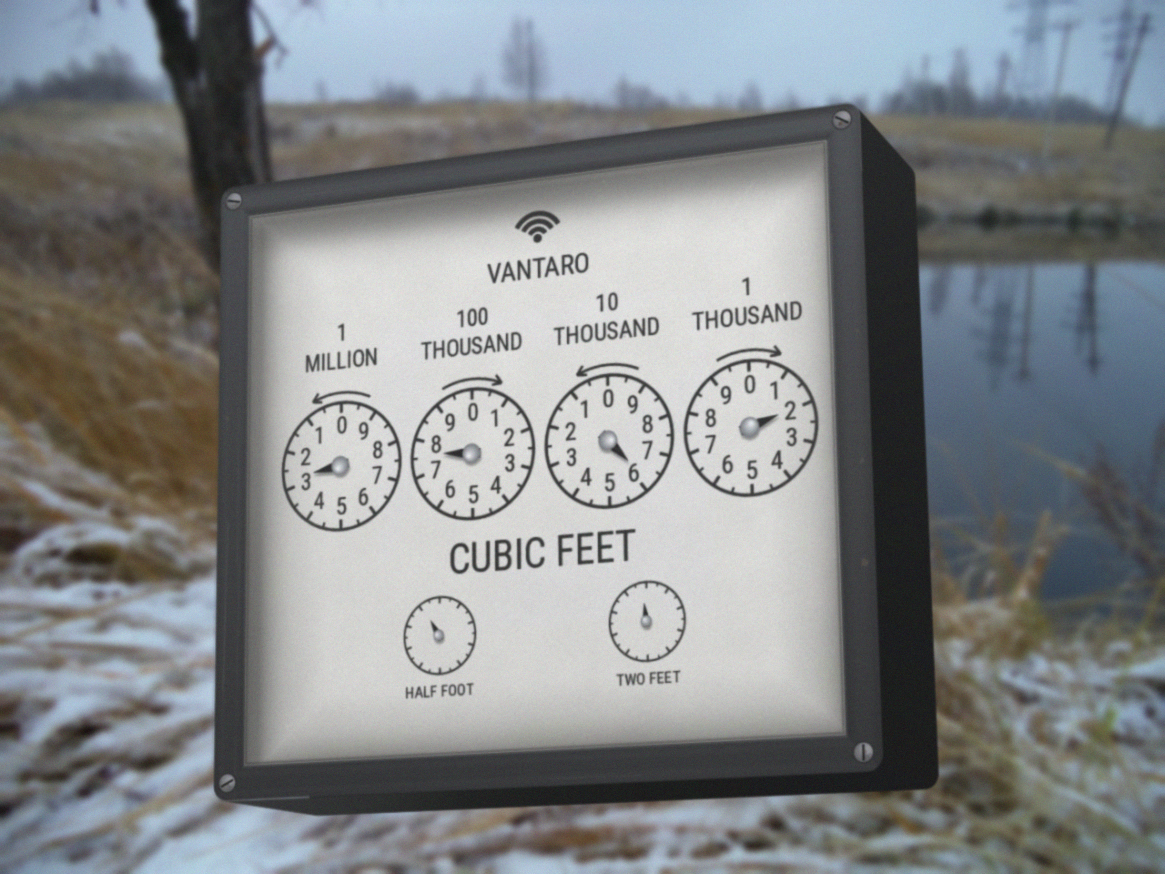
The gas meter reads 276200ft³
